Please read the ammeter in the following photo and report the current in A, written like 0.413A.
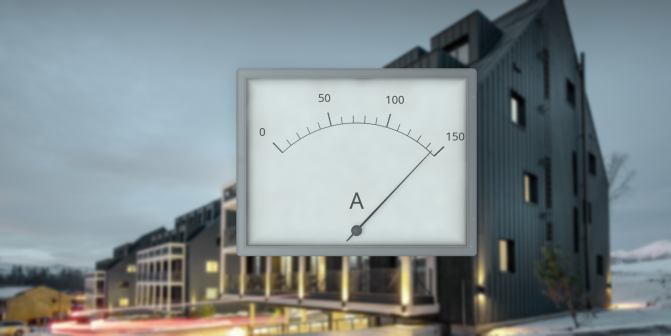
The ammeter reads 145A
